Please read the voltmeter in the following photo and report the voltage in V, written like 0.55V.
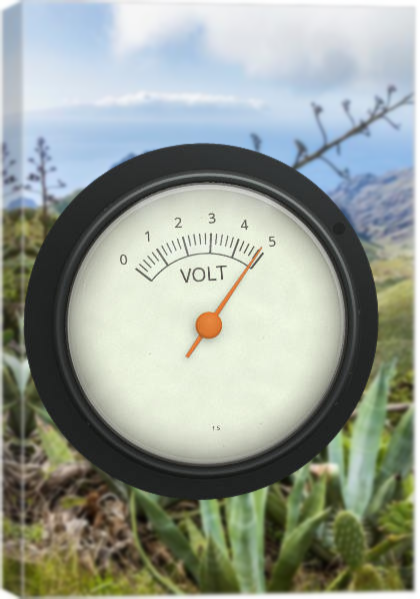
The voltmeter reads 4.8V
